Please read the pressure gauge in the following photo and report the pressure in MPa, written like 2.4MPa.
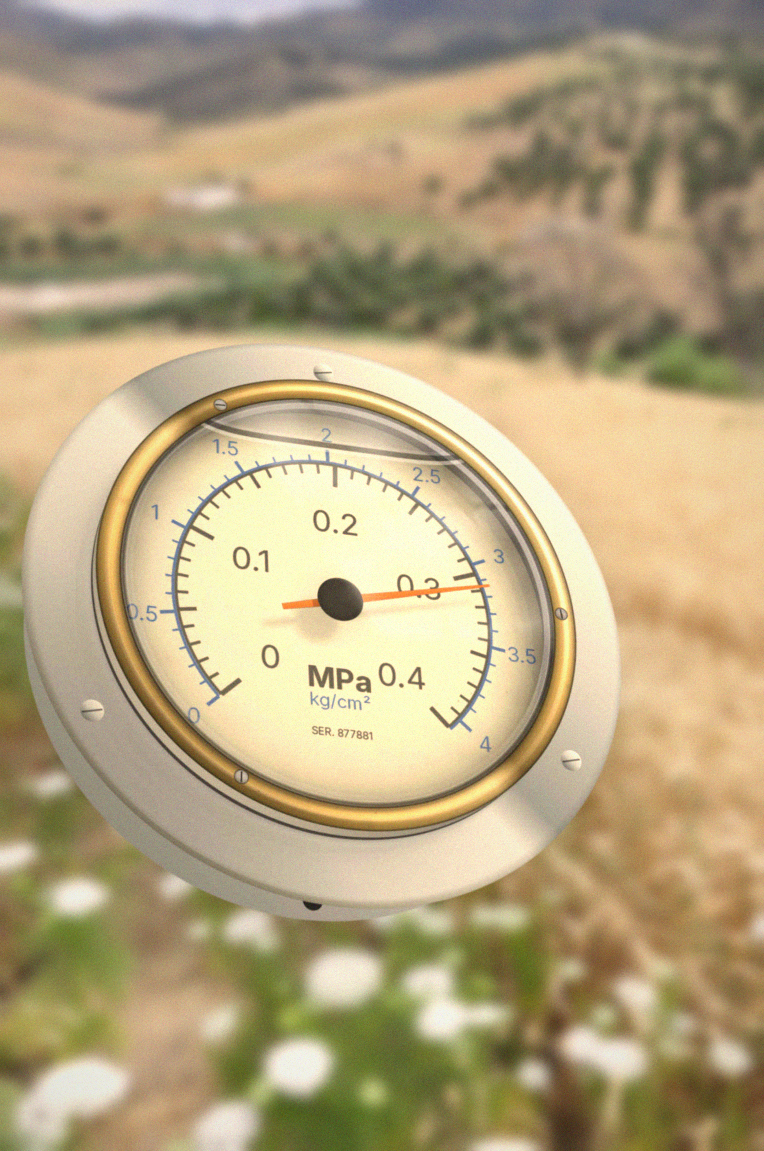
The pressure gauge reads 0.31MPa
